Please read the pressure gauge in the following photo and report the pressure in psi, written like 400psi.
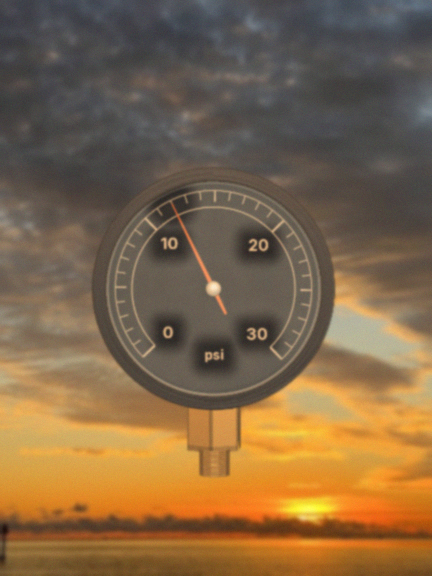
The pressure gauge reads 12psi
